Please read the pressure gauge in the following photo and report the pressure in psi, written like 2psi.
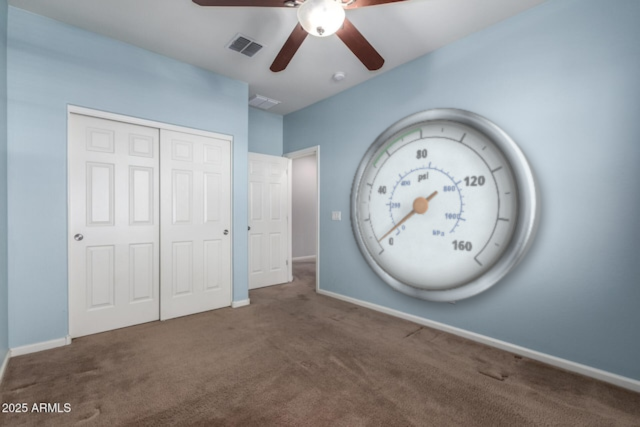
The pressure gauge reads 5psi
